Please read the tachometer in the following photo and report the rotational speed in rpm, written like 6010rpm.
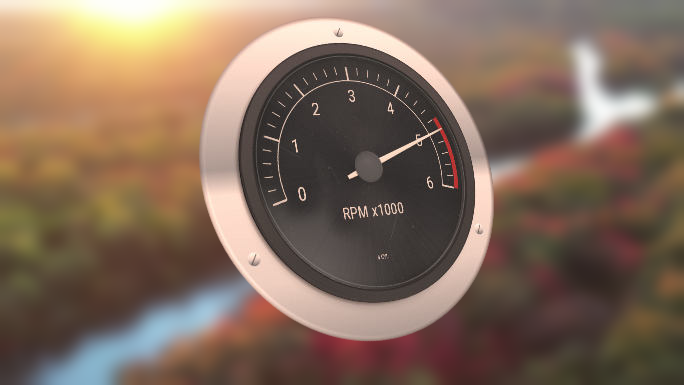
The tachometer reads 5000rpm
